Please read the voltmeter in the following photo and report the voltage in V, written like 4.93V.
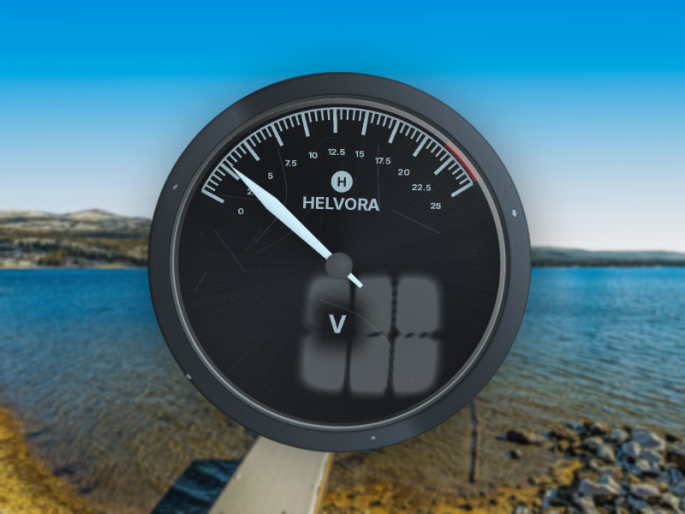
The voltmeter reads 3V
